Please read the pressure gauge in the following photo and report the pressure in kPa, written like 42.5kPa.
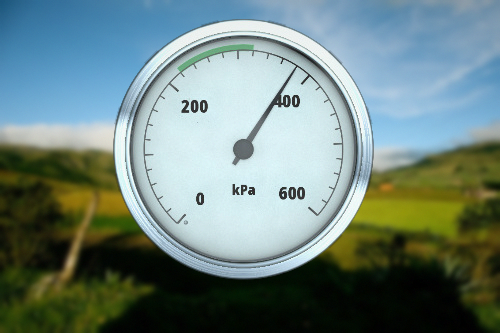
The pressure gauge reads 380kPa
